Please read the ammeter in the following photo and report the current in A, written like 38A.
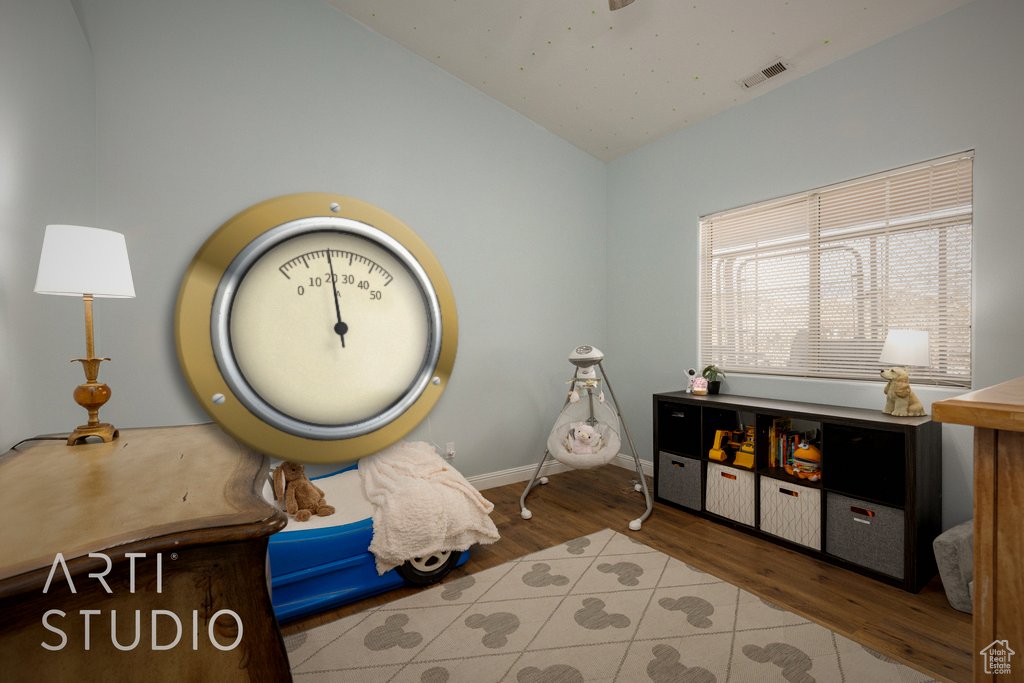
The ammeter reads 20A
